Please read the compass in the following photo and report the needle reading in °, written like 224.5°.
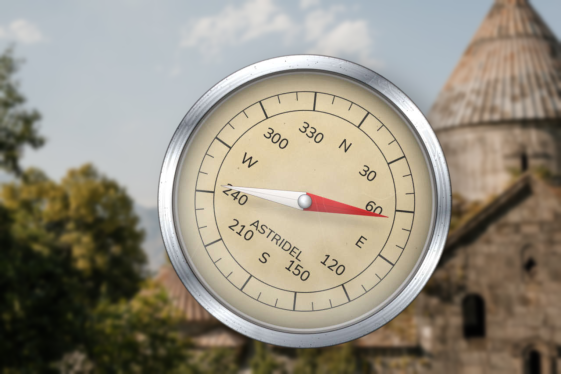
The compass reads 65°
